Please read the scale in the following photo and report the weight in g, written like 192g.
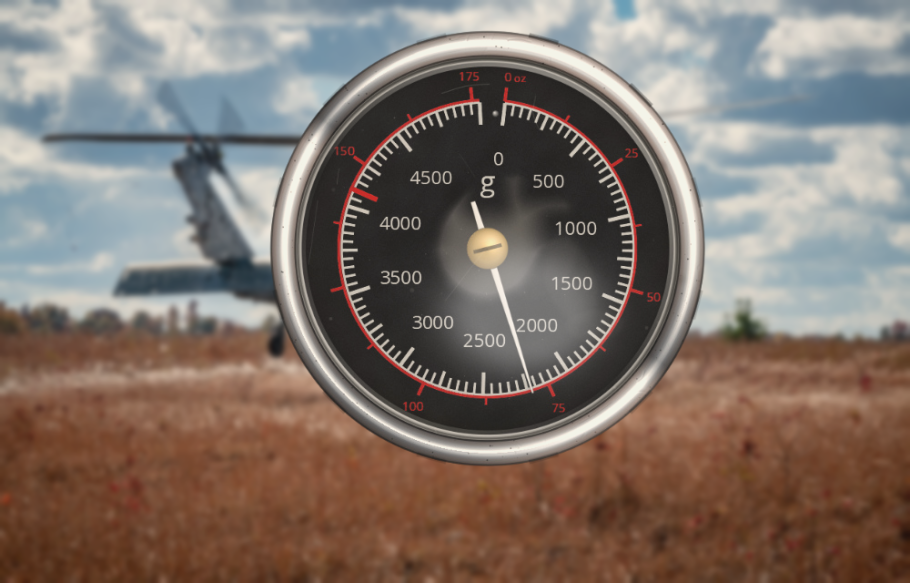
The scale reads 2225g
